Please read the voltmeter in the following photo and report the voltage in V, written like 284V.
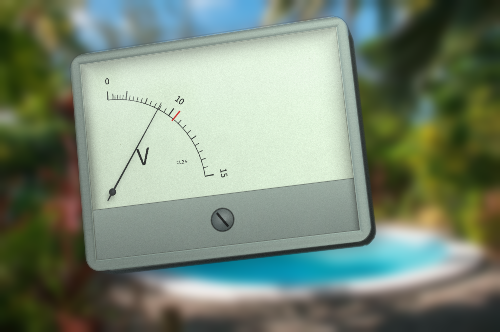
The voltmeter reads 9V
